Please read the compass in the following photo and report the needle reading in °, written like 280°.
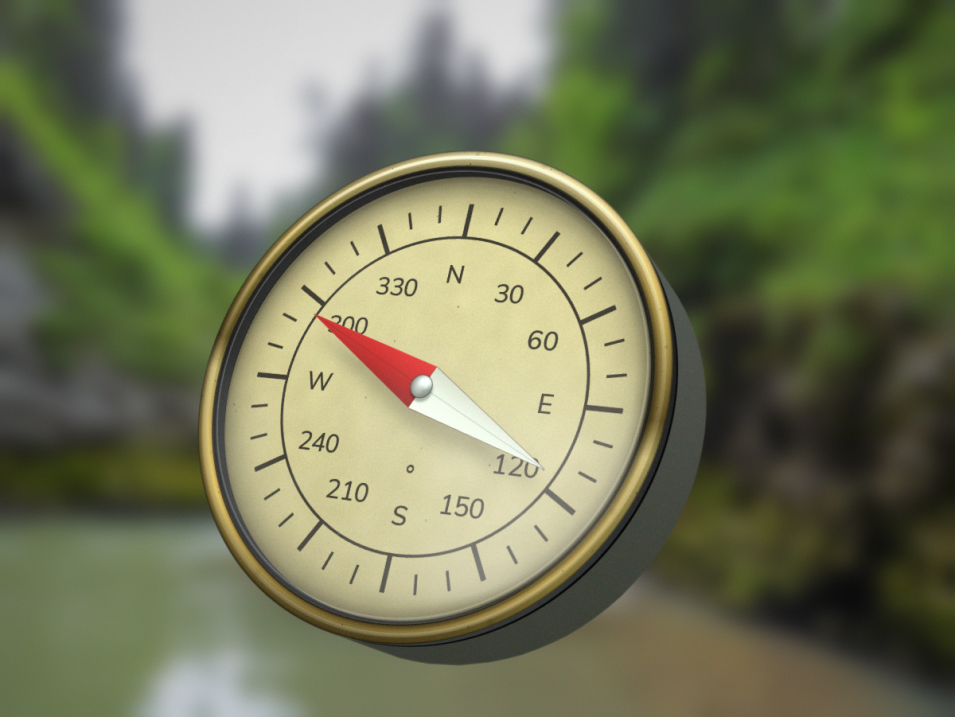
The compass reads 295°
